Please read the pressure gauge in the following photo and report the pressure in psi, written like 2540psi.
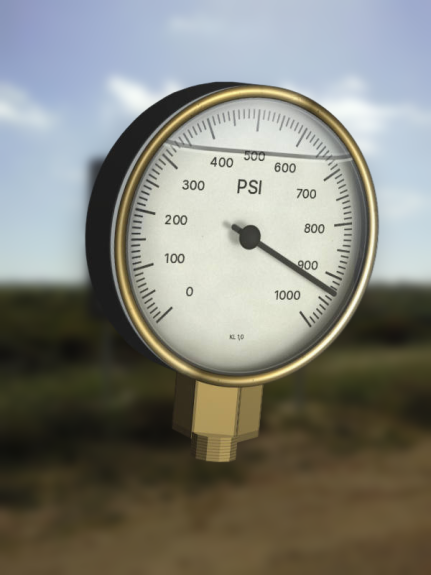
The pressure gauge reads 930psi
